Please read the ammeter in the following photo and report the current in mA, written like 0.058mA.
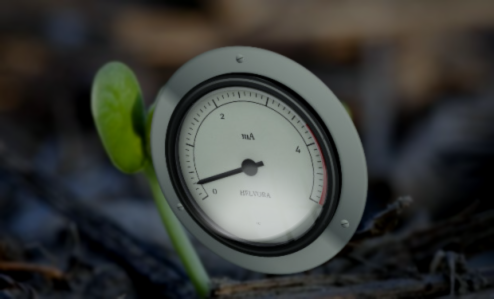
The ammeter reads 0.3mA
